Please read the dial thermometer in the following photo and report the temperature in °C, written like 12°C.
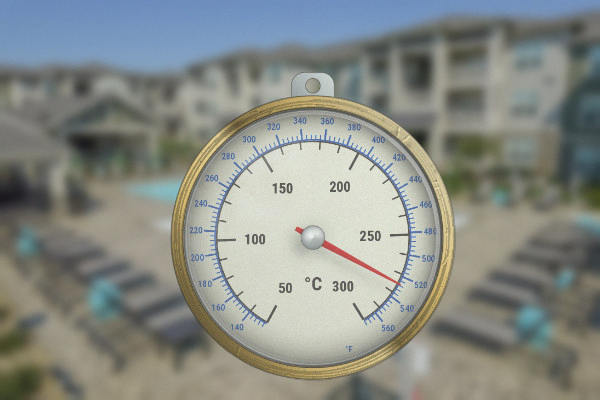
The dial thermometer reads 275°C
